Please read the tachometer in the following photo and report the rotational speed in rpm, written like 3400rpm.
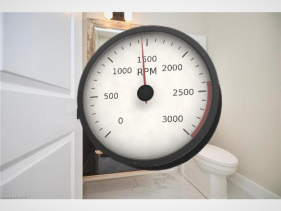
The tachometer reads 1450rpm
